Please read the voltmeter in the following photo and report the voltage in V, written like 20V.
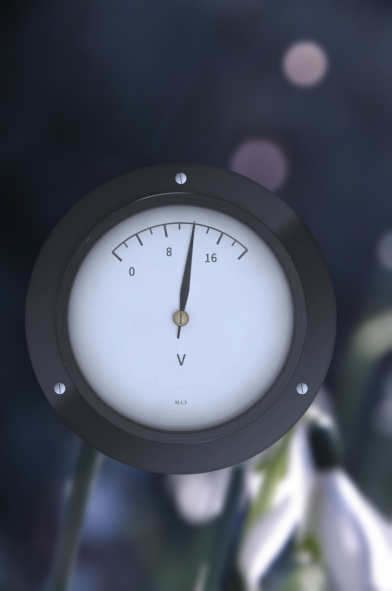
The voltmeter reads 12V
